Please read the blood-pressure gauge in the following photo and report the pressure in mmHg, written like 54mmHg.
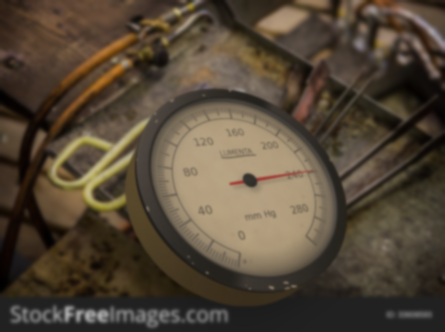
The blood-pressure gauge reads 240mmHg
